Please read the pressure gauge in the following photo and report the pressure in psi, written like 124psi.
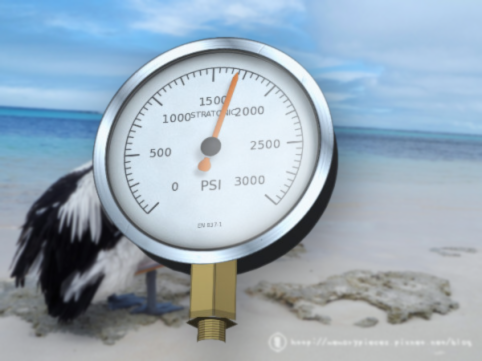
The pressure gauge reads 1700psi
